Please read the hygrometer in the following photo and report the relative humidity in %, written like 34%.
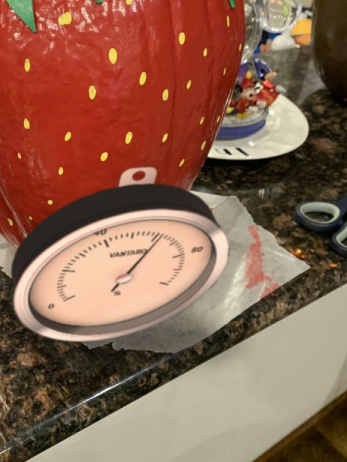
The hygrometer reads 60%
